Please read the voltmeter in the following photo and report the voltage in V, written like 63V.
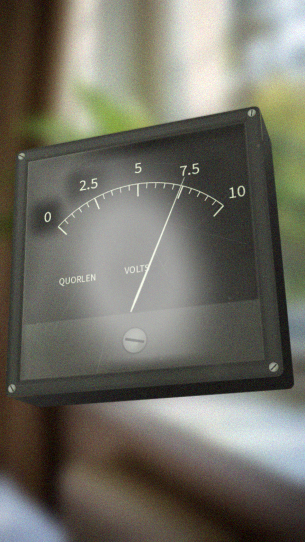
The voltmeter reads 7.5V
